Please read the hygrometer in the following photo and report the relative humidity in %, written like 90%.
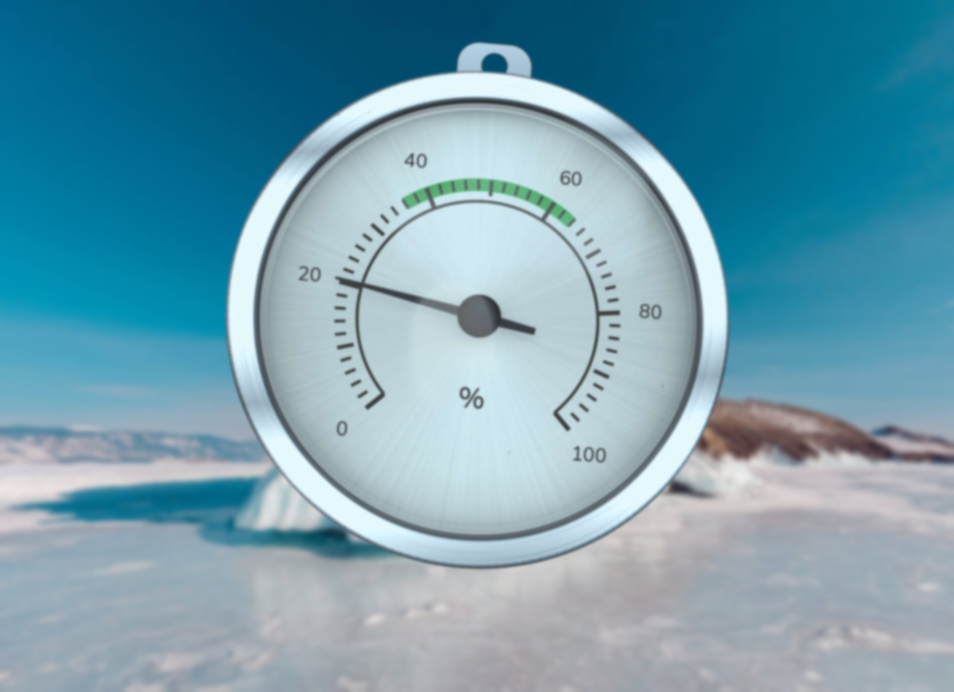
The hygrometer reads 20%
